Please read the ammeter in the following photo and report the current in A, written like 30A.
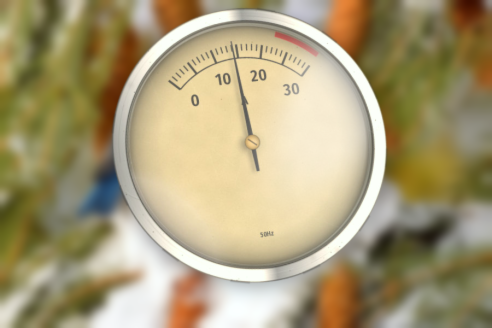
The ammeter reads 14A
